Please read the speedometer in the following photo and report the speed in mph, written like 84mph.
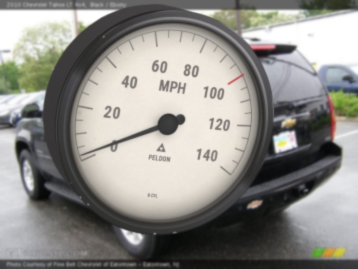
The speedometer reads 2.5mph
